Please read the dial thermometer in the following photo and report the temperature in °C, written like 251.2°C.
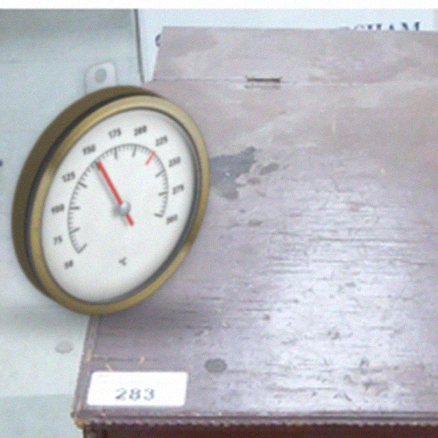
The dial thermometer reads 150°C
